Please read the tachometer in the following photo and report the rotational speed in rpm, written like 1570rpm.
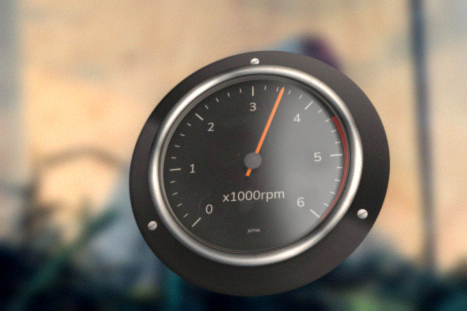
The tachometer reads 3500rpm
